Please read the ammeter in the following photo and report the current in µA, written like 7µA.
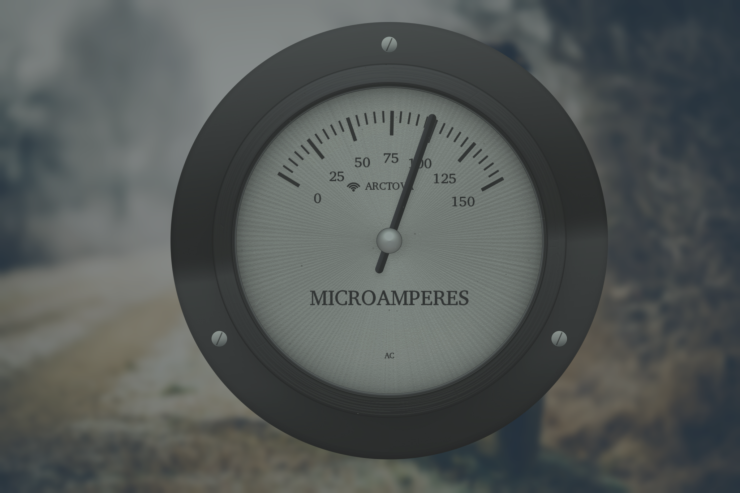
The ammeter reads 97.5µA
